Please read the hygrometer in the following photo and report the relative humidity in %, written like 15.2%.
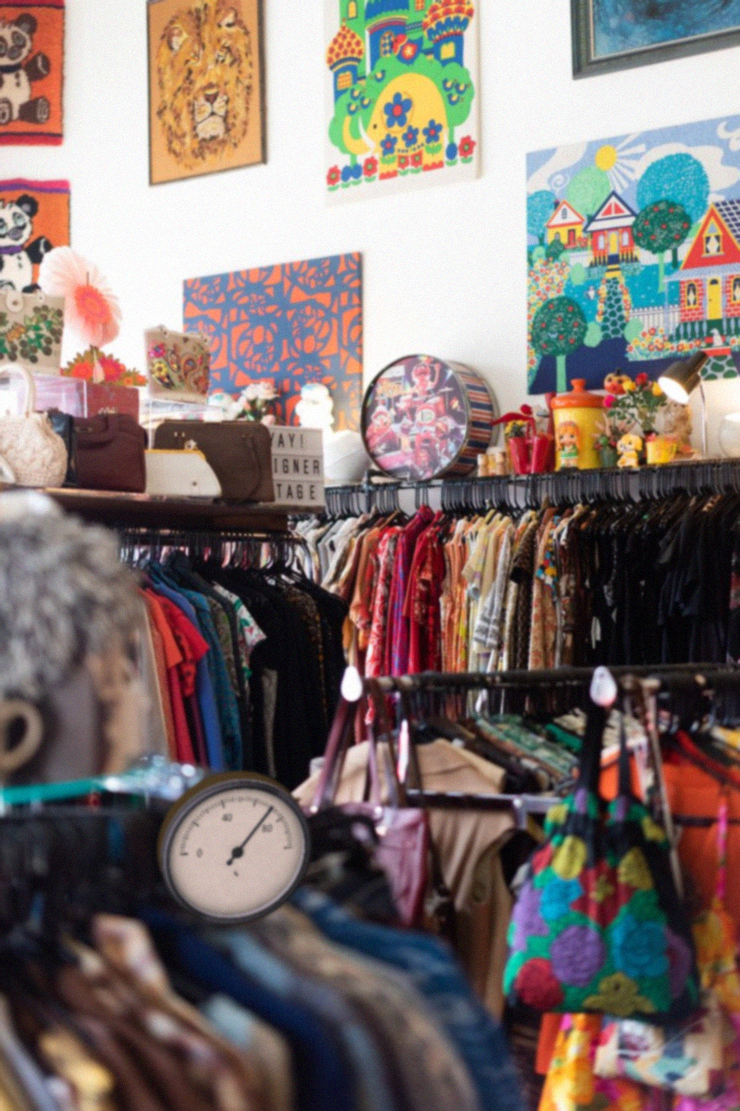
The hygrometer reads 70%
